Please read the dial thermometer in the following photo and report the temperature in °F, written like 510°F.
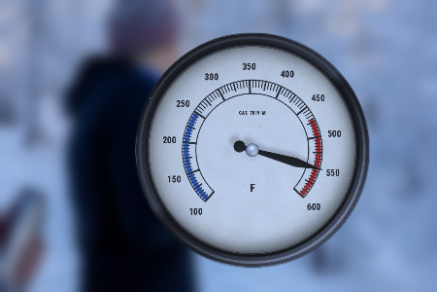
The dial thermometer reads 550°F
